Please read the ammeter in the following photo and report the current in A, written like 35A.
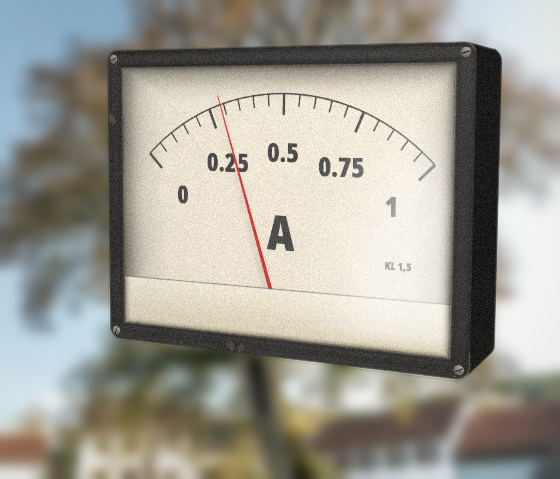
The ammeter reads 0.3A
